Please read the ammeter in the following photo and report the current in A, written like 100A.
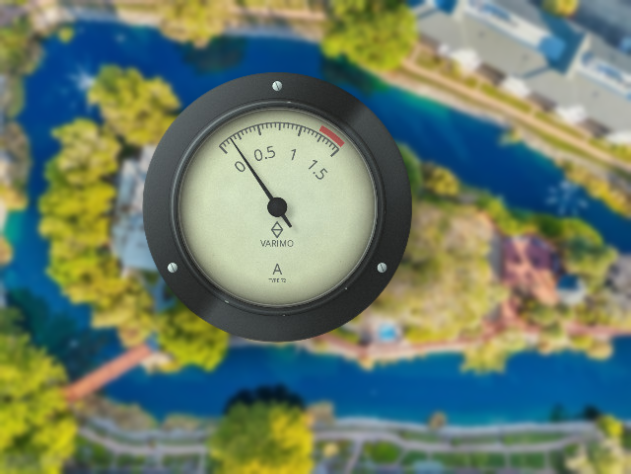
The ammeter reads 0.15A
